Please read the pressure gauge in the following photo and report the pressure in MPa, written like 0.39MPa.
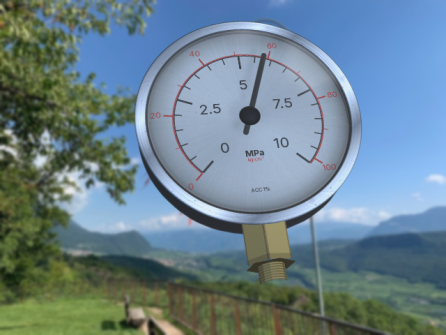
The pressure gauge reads 5.75MPa
